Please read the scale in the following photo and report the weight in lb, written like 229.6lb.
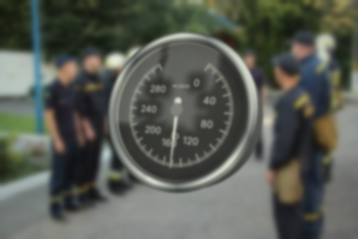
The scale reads 150lb
